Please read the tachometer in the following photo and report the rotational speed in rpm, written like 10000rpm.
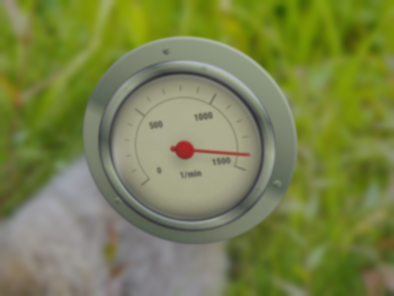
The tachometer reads 1400rpm
